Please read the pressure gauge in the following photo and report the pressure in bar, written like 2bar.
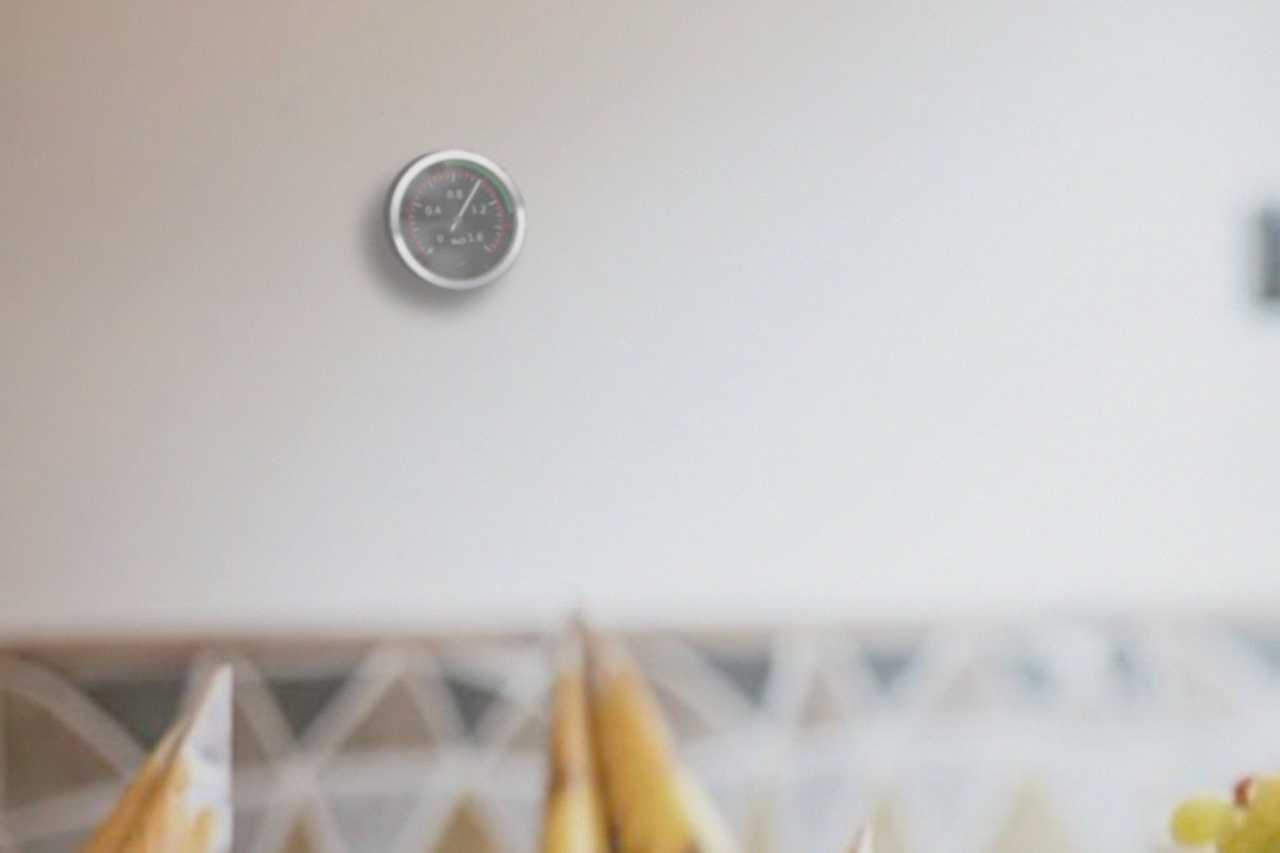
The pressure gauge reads 1bar
